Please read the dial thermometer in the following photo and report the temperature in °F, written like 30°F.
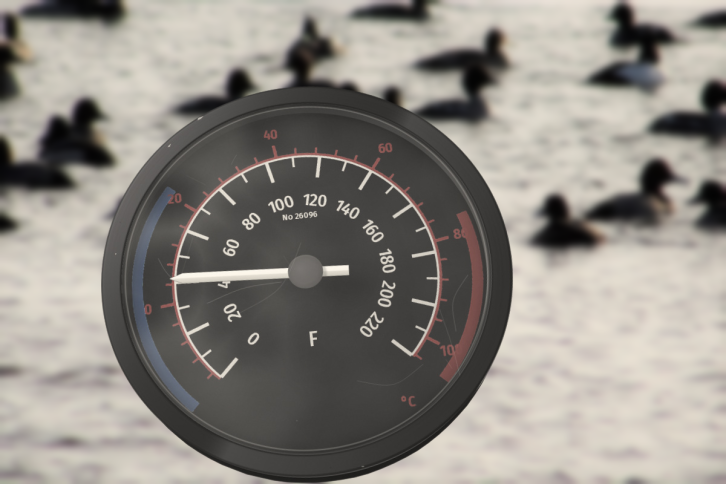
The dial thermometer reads 40°F
